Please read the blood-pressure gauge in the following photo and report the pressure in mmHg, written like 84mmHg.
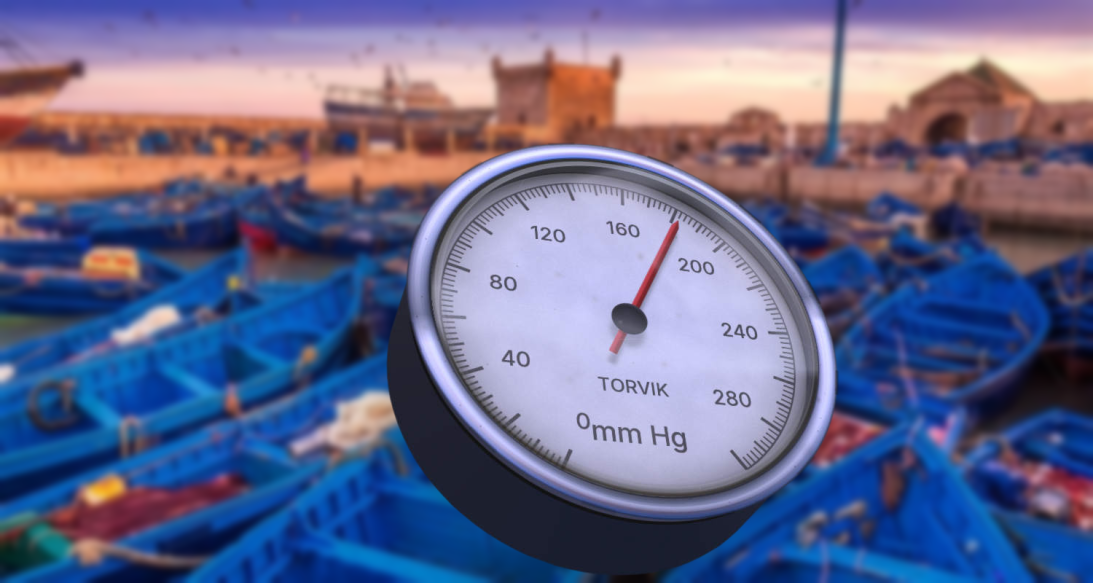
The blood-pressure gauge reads 182mmHg
